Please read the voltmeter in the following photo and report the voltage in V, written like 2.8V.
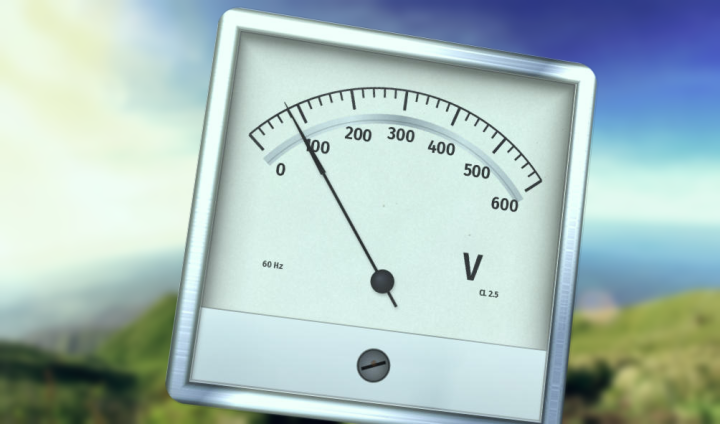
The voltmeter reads 80V
